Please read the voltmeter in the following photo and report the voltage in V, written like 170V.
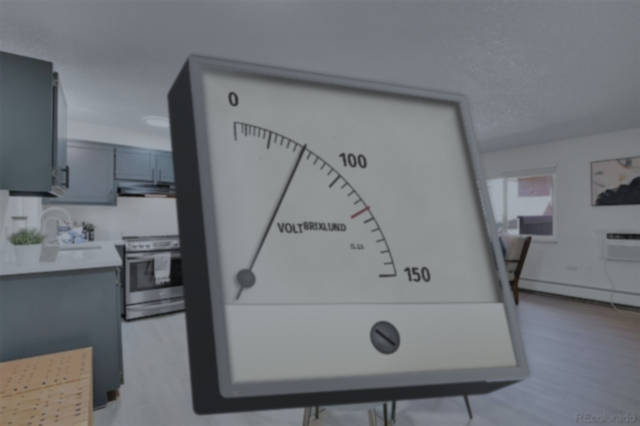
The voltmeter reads 75V
